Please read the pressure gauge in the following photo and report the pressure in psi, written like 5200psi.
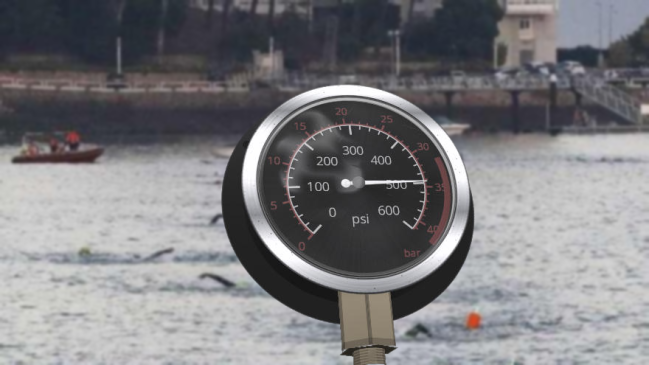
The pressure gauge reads 500psi
